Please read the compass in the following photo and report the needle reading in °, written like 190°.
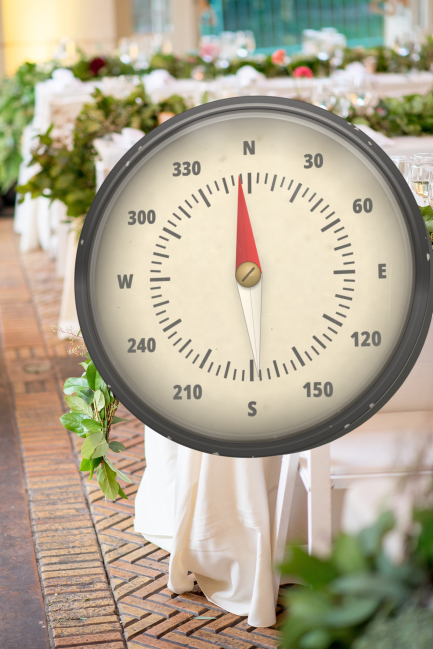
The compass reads 355°
